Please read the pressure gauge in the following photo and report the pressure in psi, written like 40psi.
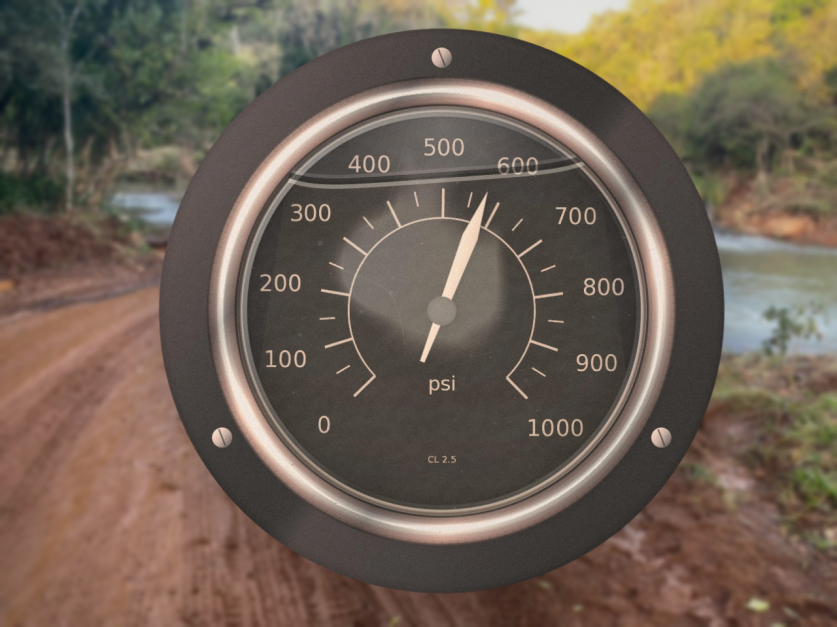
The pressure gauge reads 575psi
